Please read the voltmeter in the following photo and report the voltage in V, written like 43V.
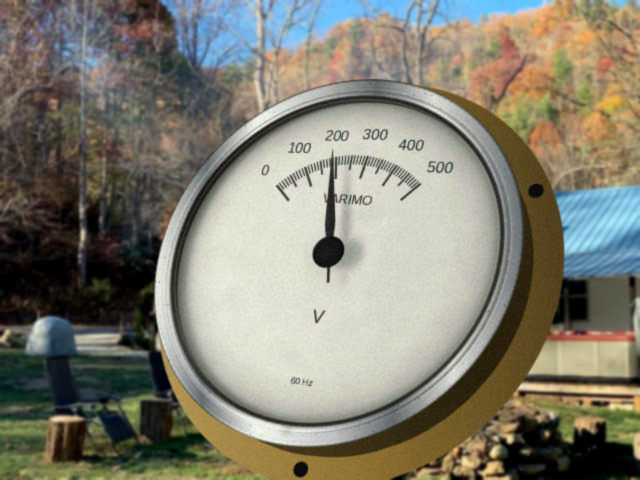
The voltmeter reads 200V
